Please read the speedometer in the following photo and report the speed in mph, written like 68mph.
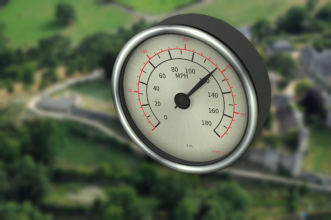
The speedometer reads 120mph
